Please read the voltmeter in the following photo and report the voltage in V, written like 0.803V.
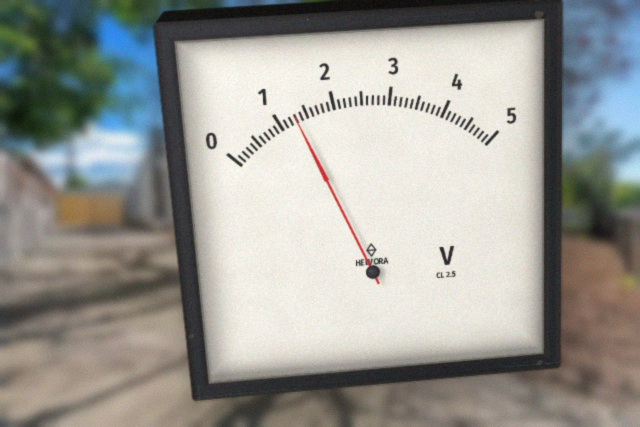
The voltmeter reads 1.3V
